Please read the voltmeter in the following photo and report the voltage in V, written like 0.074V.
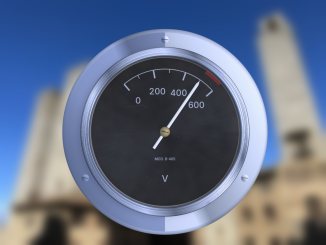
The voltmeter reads 500V
